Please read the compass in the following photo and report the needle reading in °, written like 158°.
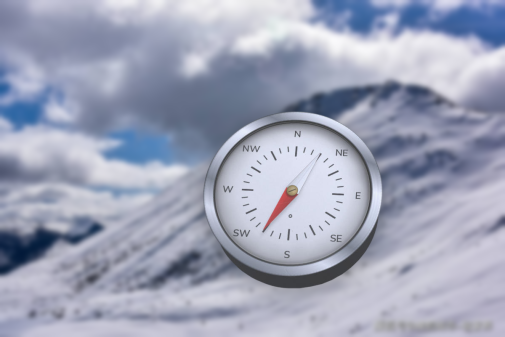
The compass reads 210°
